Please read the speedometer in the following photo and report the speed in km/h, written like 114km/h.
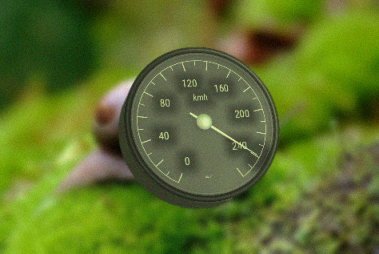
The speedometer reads 240km/h
